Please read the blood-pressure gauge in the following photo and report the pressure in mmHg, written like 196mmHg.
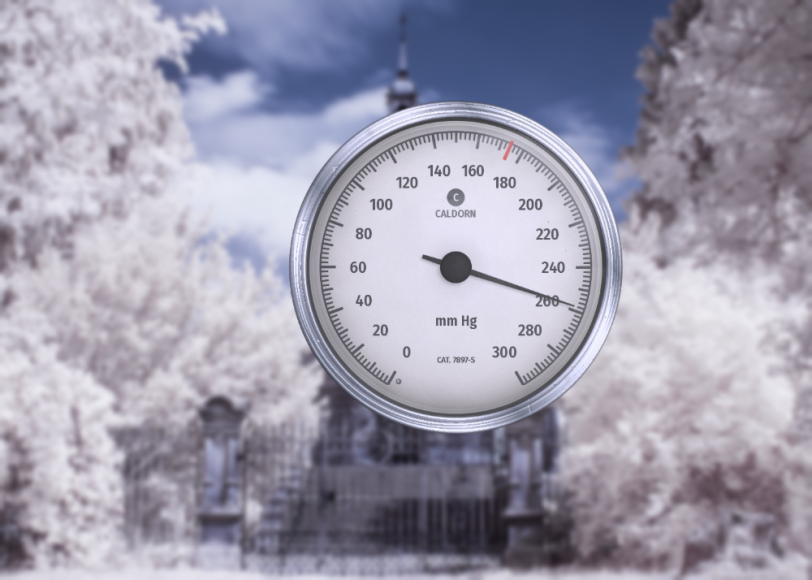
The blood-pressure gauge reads 258mmHg
